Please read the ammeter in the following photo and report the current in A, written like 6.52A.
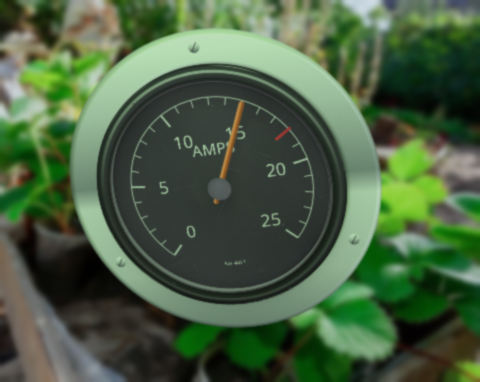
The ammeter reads 15A
